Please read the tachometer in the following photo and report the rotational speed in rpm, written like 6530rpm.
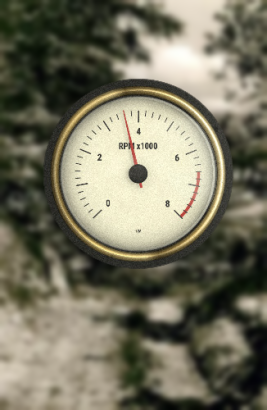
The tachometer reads 3600rpm
